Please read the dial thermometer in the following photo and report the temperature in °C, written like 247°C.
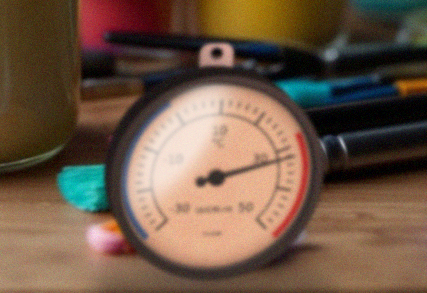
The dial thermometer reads 32°C
